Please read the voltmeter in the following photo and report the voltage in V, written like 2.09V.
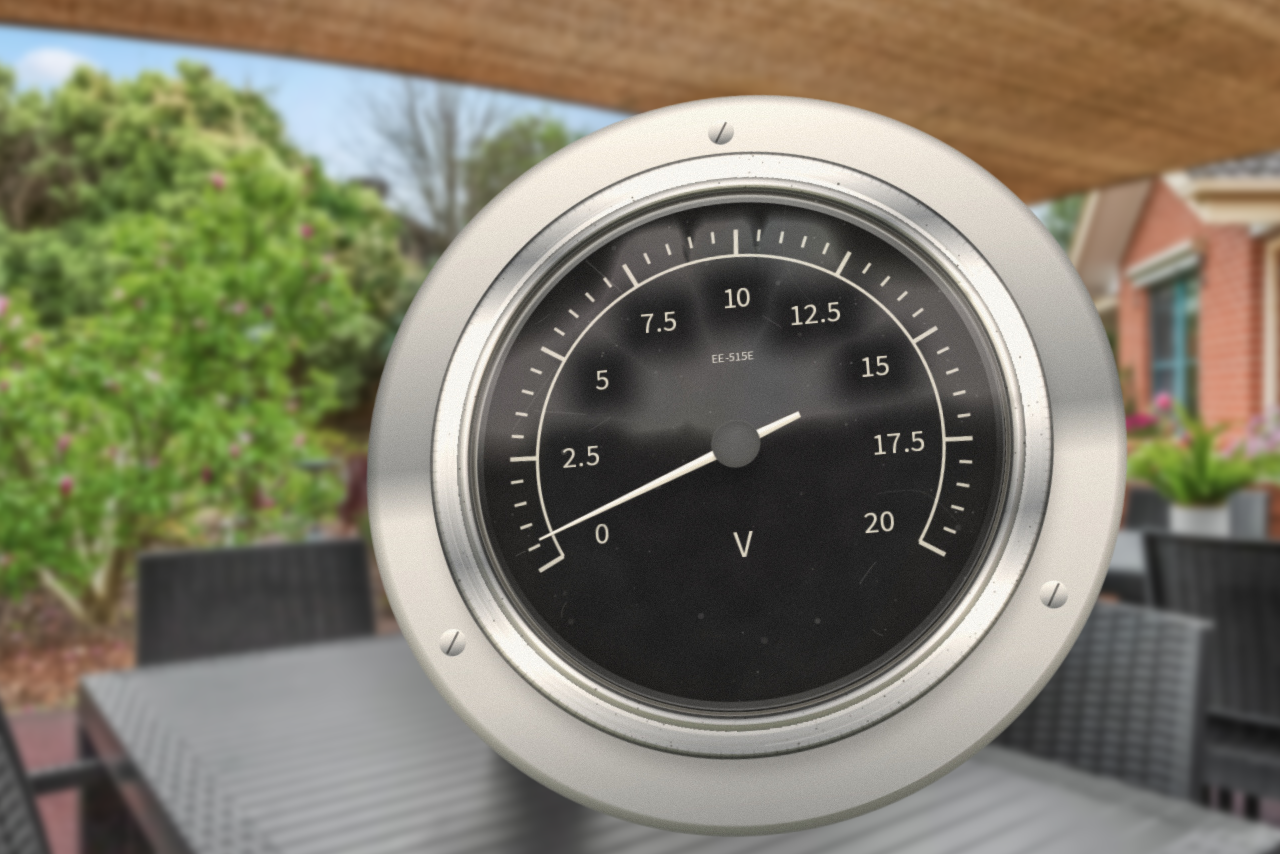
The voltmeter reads 0.5V
